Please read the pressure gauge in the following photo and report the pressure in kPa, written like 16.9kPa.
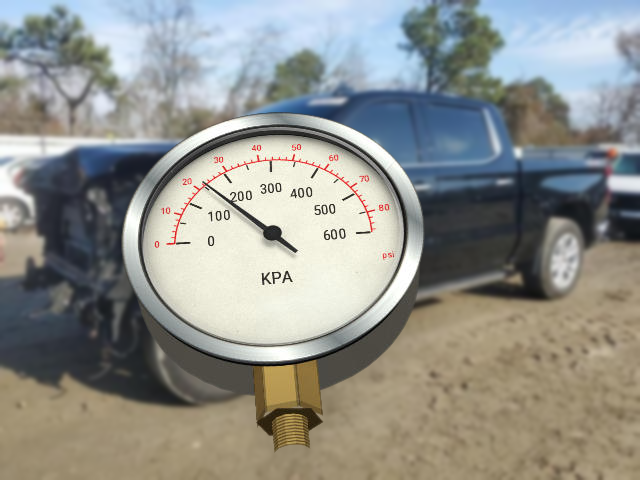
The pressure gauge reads 150kPa
